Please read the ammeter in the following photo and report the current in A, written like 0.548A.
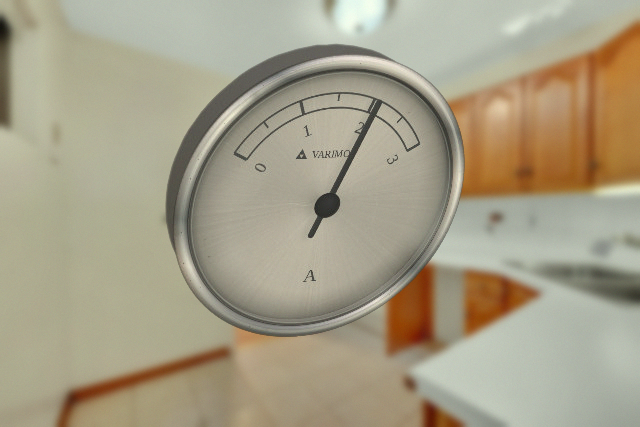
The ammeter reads 2A
